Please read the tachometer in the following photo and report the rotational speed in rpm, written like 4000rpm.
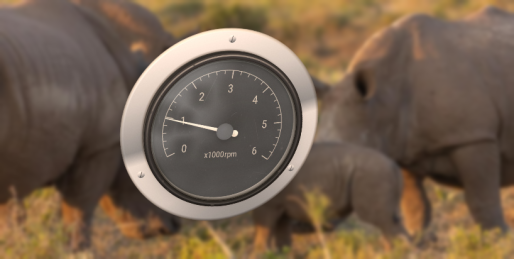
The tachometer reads 1000rpm
